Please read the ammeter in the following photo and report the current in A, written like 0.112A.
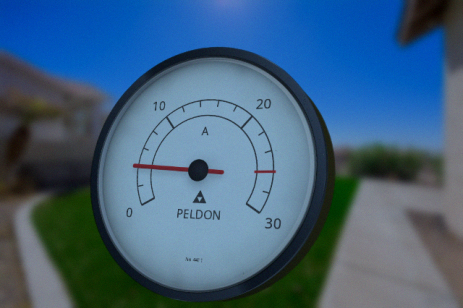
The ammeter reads 4A
